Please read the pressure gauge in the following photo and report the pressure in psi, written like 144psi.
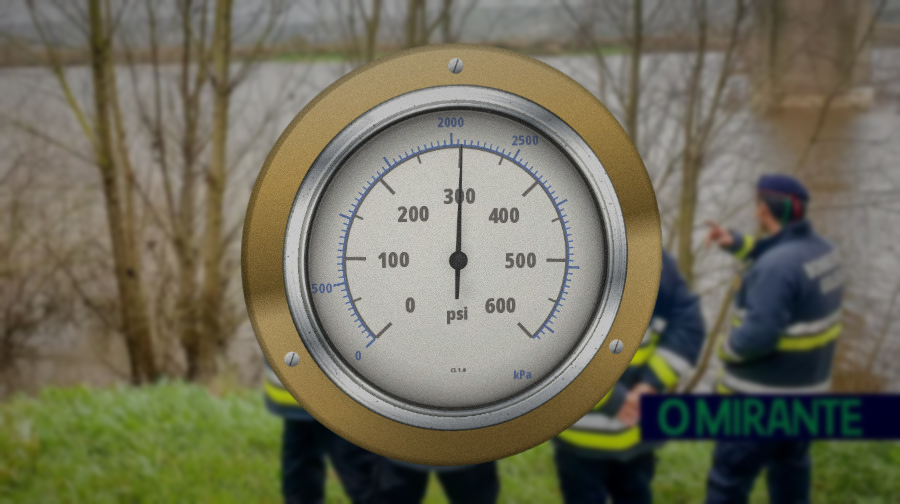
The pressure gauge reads 300psi
